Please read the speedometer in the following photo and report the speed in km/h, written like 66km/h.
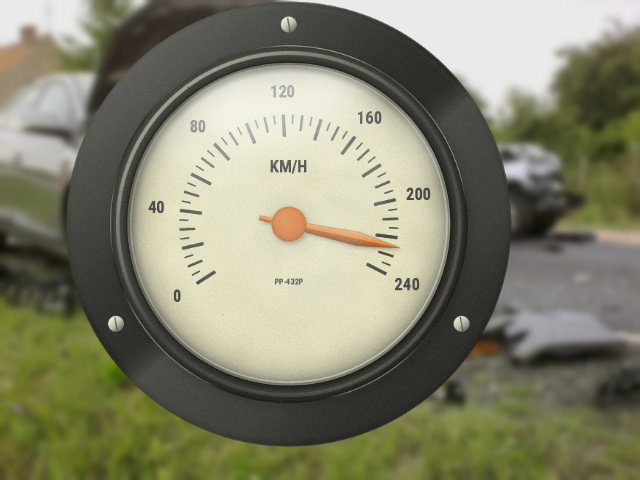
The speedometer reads 225km/h
